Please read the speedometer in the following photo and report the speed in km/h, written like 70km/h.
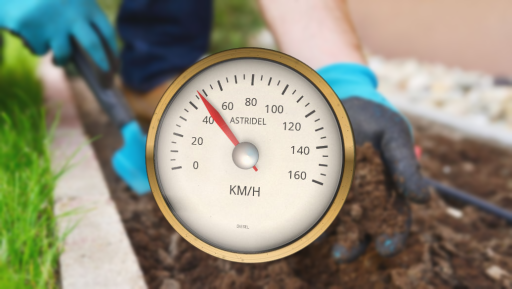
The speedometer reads 47.5km/h
